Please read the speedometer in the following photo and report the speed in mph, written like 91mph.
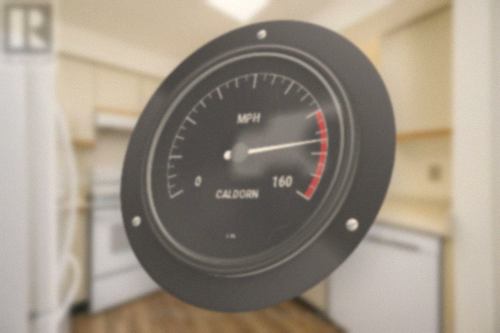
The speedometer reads 135mph
